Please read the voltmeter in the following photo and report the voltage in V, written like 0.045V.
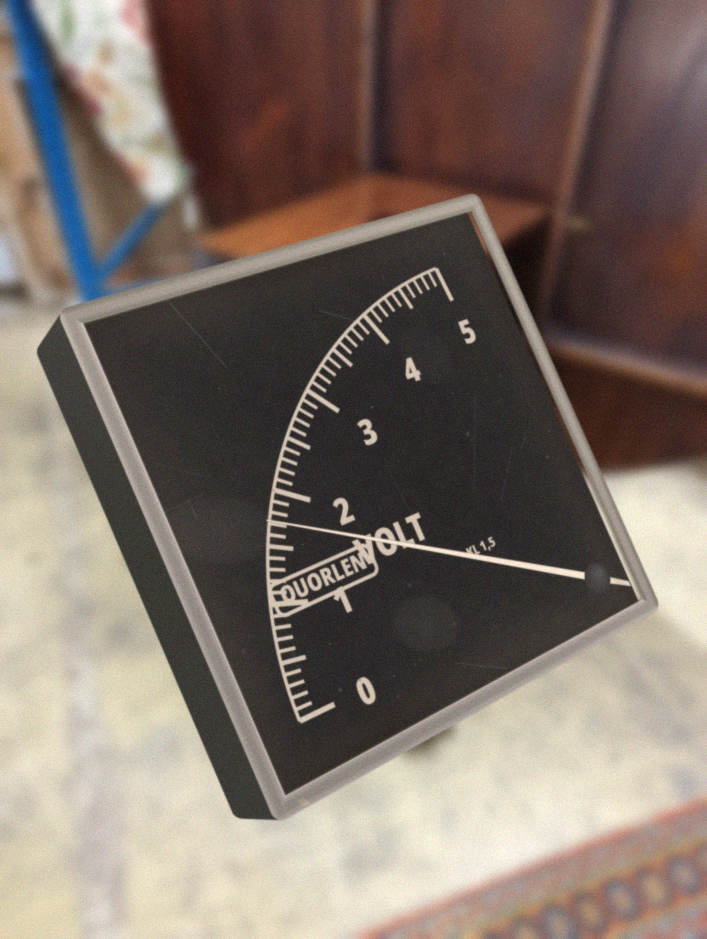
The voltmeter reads 1.7V
